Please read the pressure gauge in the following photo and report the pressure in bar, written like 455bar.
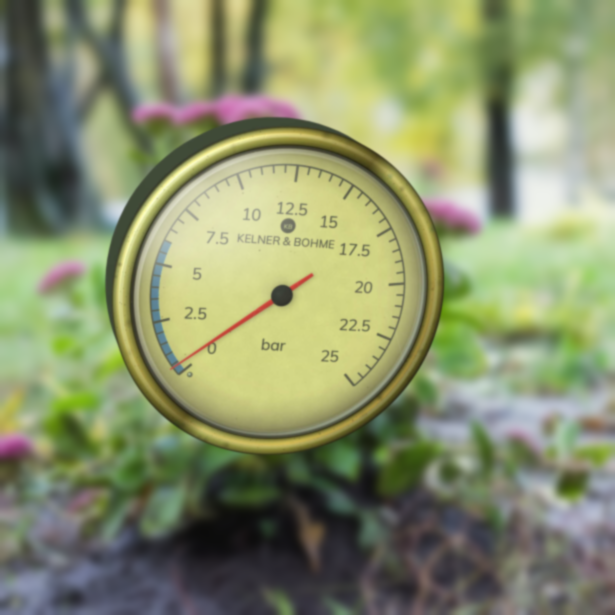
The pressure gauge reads 0.5bar
